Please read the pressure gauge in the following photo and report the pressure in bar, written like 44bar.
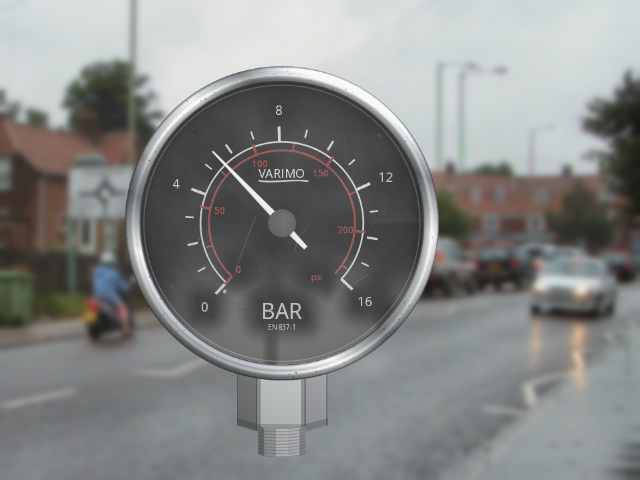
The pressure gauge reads 5.5bar
